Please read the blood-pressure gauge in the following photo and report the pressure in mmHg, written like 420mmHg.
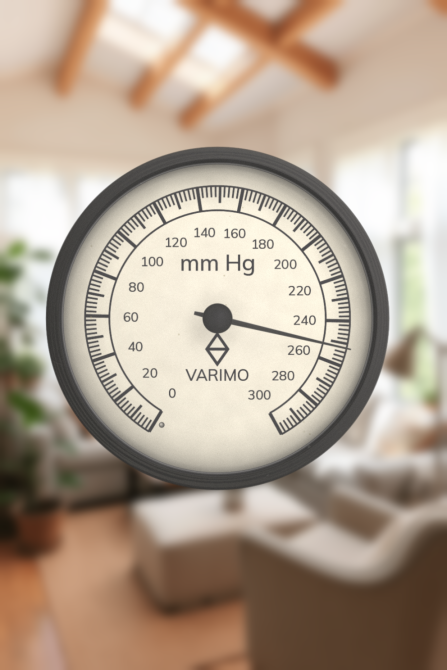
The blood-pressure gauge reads 252mmHg
